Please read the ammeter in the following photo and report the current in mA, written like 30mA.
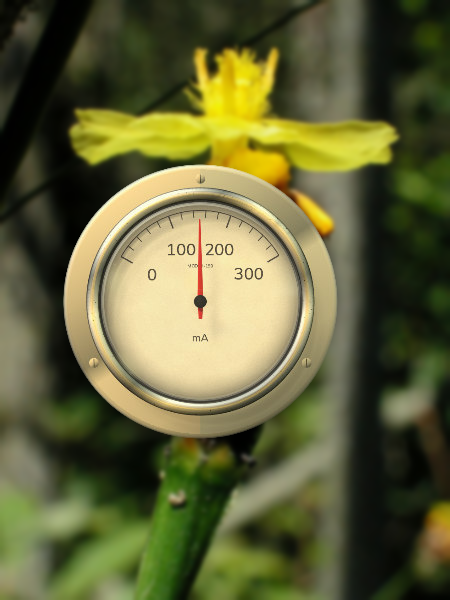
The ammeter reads 150mA
